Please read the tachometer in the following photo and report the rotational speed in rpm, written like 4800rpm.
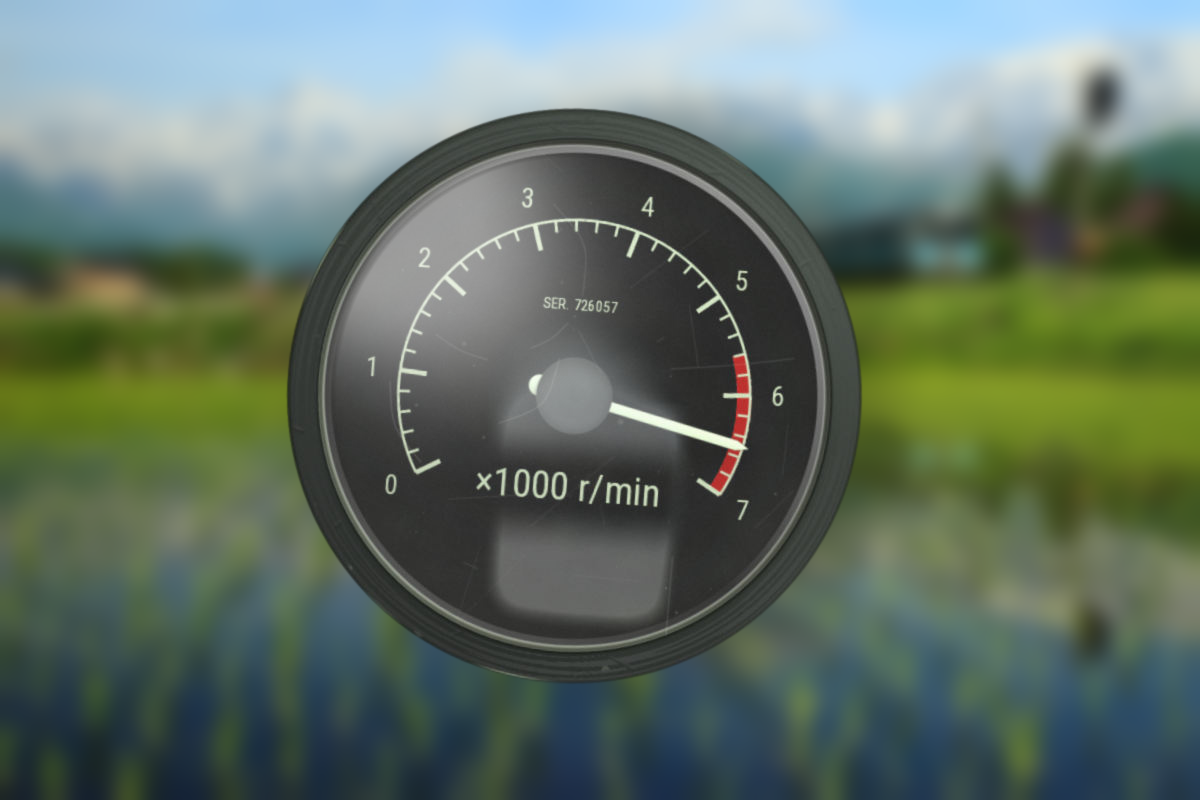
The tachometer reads 6500rpm
